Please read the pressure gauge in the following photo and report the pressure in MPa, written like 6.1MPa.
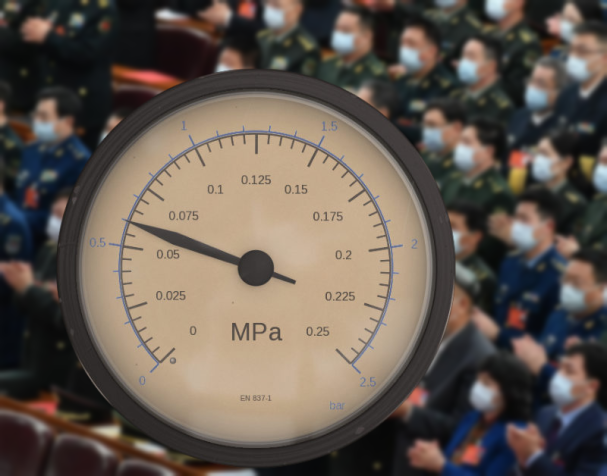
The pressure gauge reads 0.06MPa
